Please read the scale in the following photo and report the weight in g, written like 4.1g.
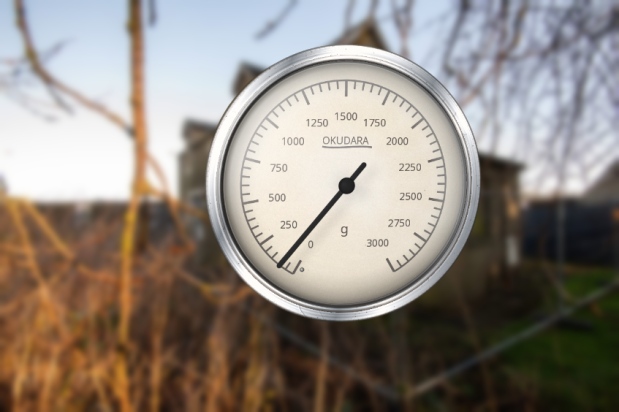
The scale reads 100g
